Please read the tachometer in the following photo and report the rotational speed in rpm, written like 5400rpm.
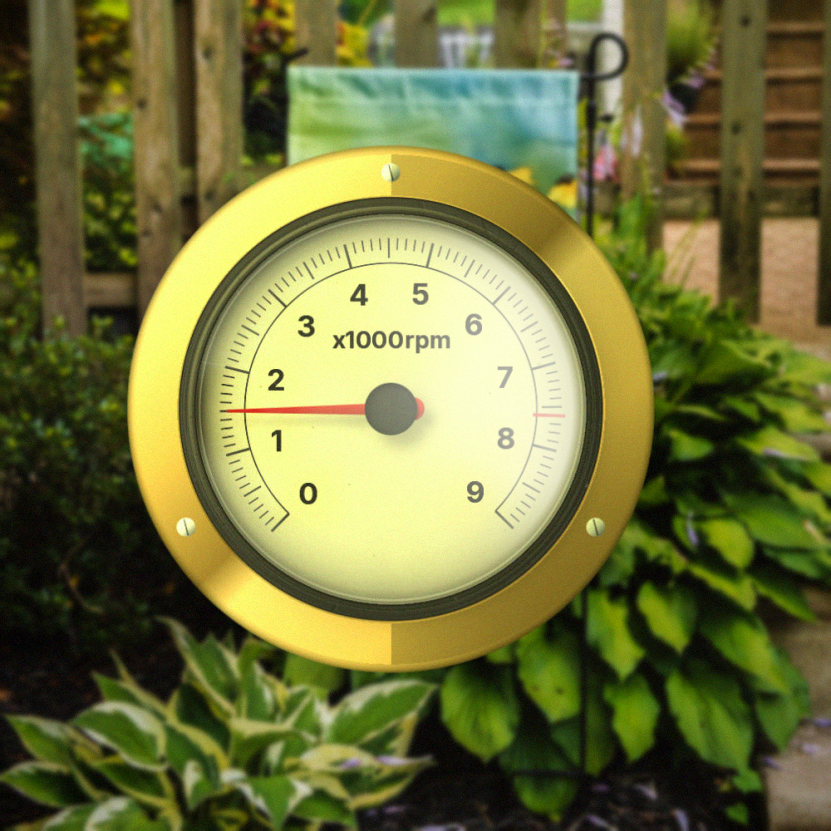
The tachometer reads 1500rpm
